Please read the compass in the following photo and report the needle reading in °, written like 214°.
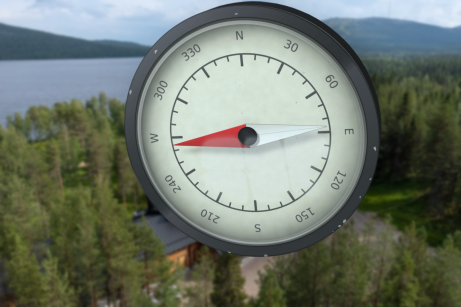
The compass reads 265°
